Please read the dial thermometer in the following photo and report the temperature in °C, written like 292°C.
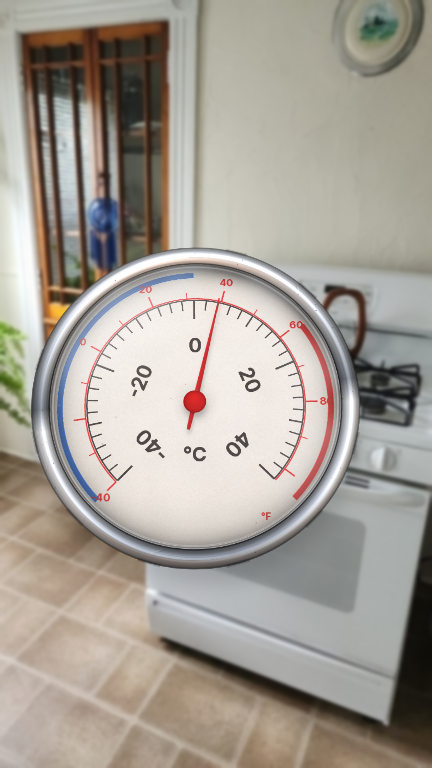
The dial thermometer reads 4°C
